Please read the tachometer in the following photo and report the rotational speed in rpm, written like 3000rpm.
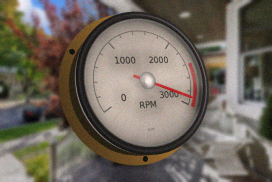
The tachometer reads 2900rpm
